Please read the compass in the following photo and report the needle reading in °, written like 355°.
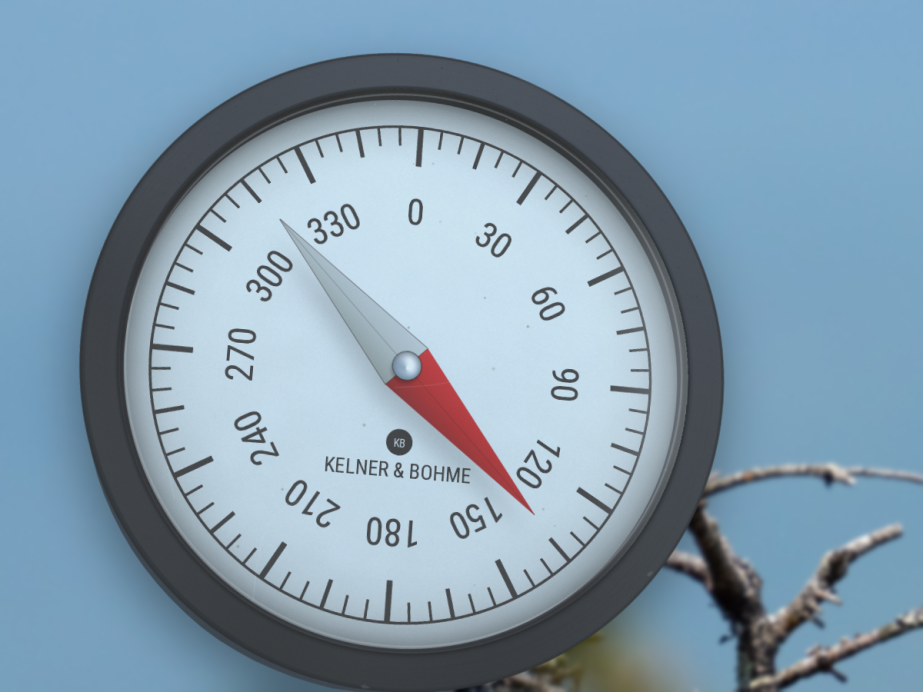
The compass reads 135°
